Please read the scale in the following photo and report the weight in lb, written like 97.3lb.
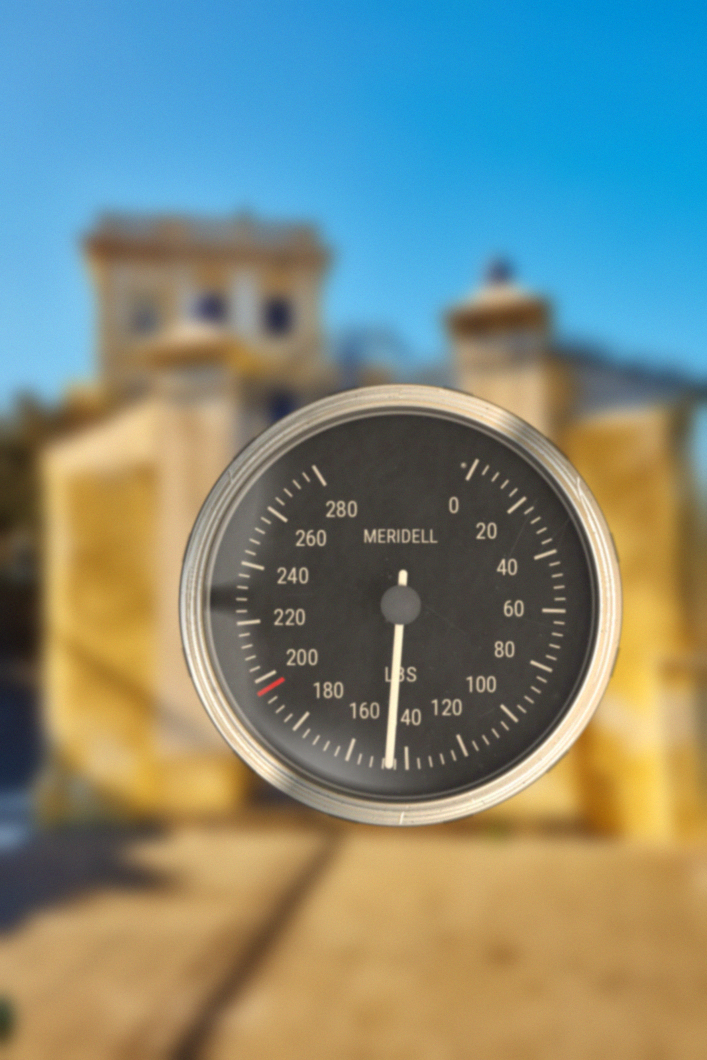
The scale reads 146lb
